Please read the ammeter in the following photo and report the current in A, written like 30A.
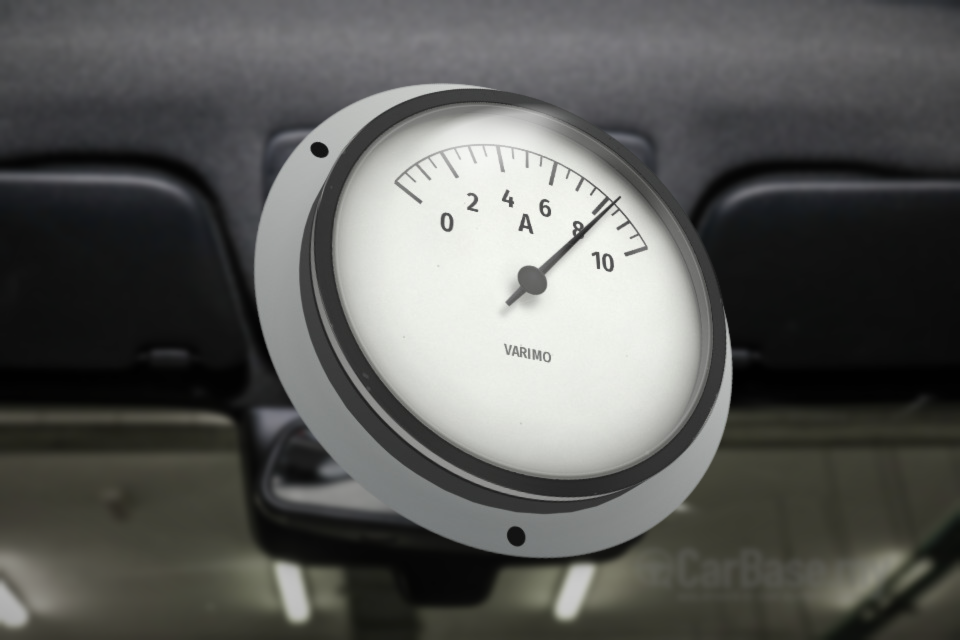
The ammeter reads 8.25A
